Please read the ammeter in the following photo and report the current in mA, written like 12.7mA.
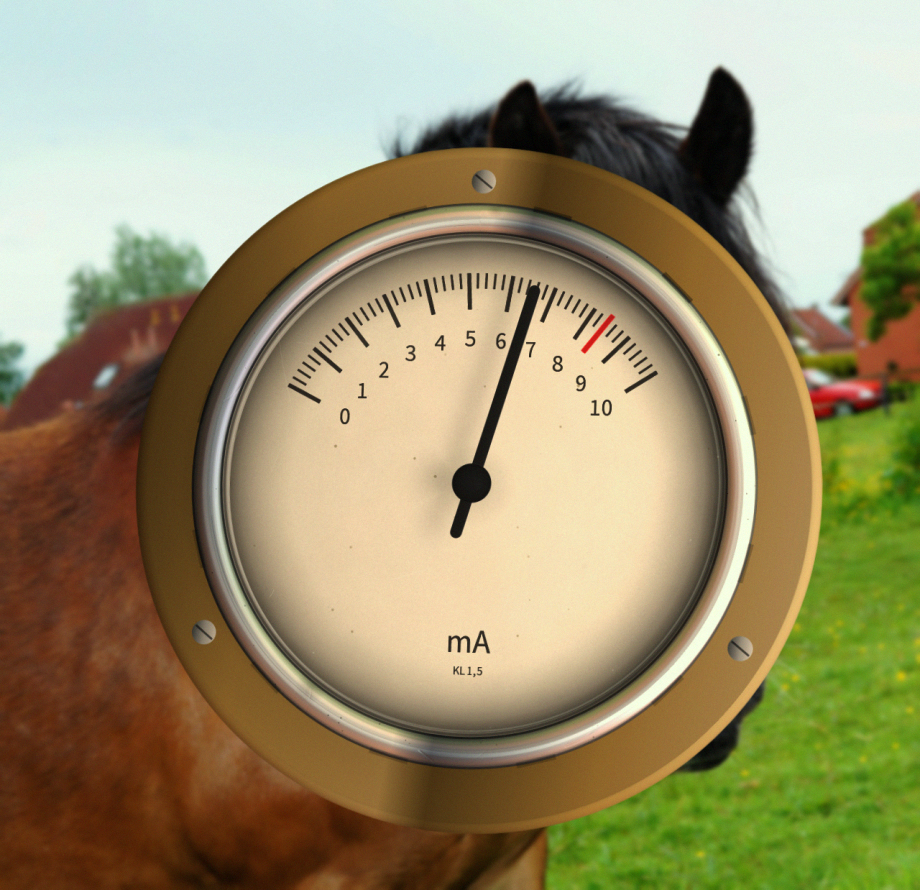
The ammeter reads 6.6mA
